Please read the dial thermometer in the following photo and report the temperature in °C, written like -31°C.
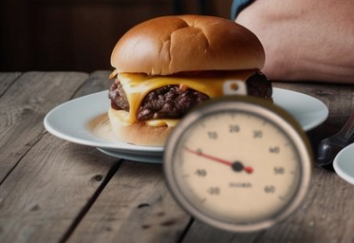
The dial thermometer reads 0°C
